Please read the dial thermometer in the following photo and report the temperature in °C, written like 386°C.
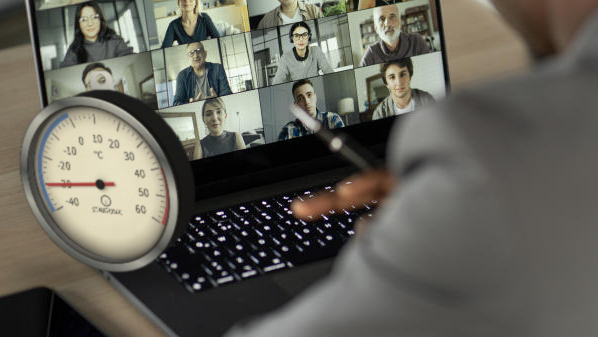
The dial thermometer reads -30°C
